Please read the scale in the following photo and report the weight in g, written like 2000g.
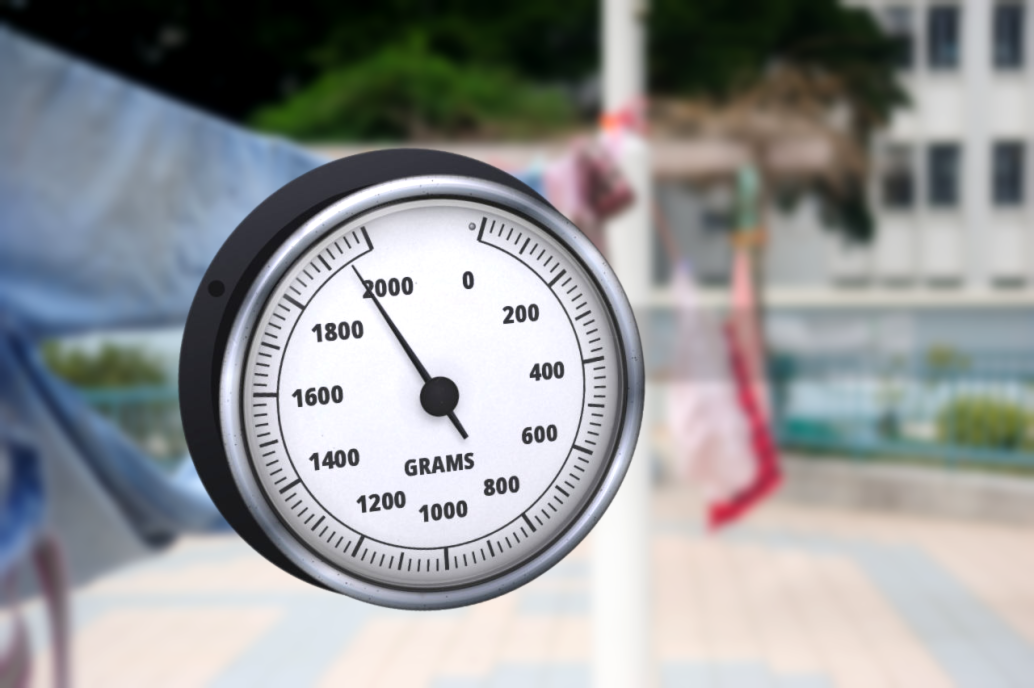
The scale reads 1940g
